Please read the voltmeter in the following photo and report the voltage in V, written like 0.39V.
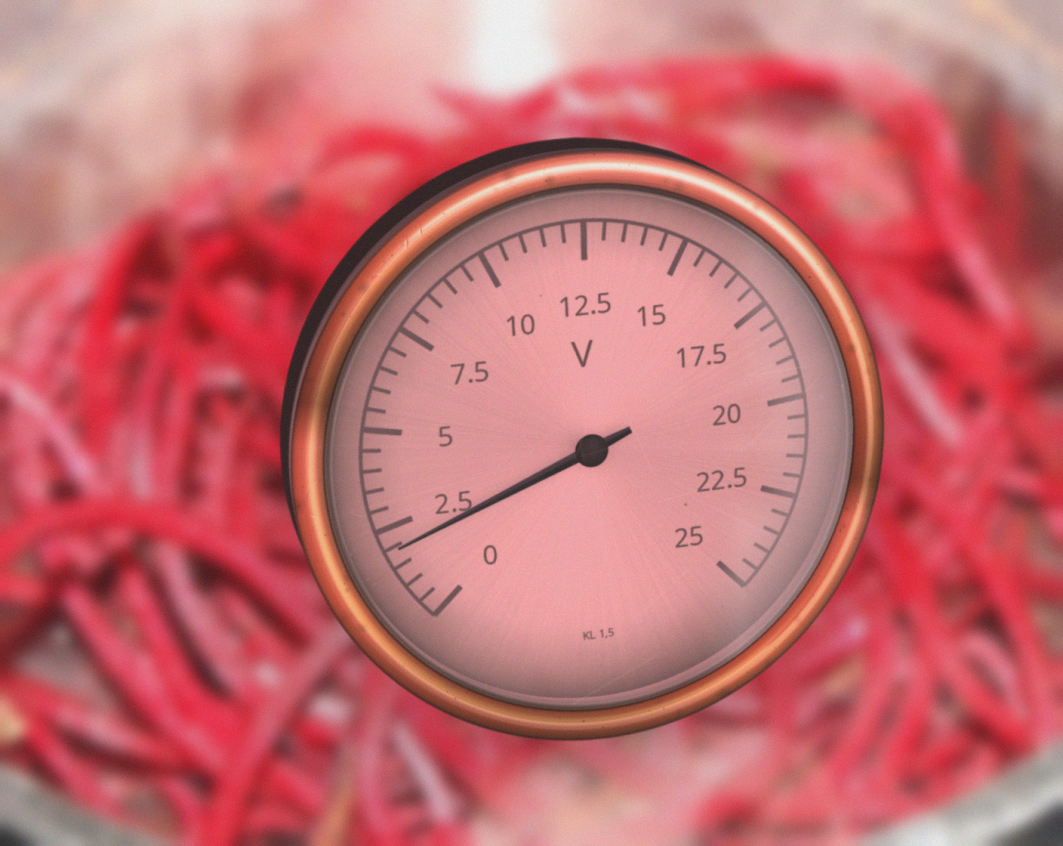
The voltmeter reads 2V
